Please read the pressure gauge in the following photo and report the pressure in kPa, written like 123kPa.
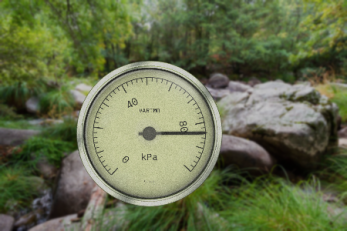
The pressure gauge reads 84kPa
